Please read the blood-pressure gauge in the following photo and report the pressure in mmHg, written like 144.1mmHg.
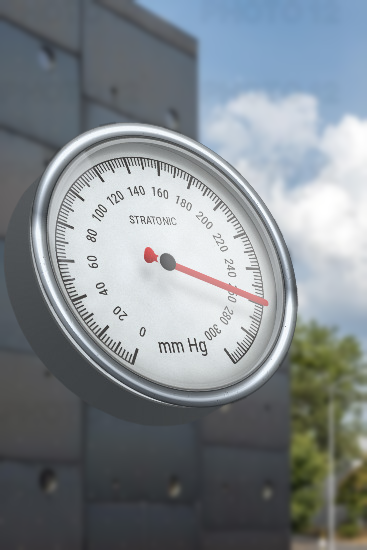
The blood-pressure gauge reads 260mmHg
